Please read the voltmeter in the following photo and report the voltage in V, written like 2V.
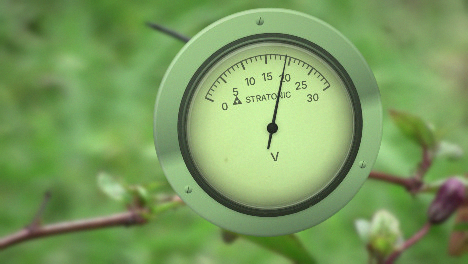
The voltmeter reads 19V
